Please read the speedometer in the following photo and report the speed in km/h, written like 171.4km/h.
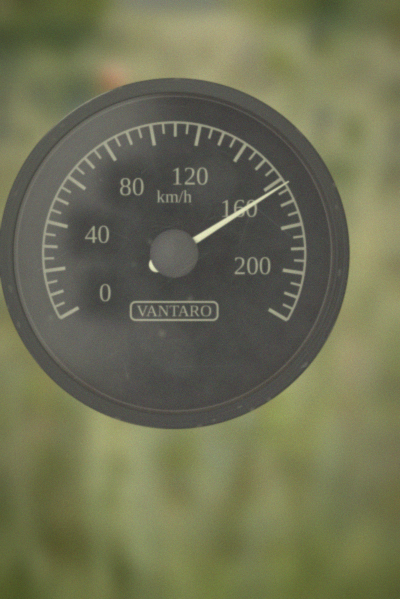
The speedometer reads 162.5km/h
